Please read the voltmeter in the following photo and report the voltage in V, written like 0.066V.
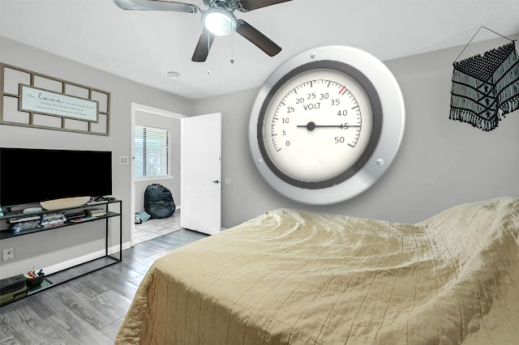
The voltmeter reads 45V
